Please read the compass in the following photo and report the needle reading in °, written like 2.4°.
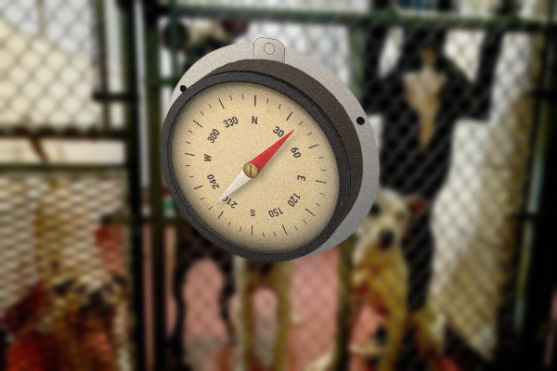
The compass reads 40°
